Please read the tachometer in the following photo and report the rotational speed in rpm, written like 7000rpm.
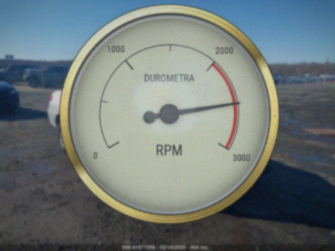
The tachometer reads 2500rpm
